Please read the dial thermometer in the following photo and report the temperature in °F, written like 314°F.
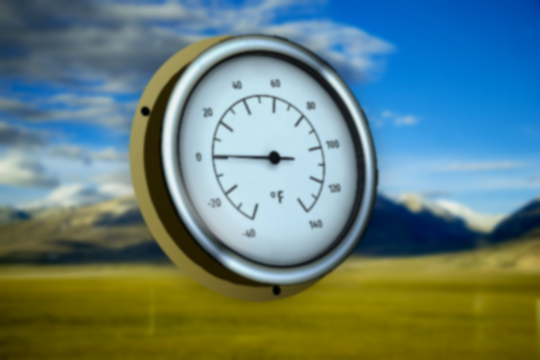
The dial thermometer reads 0°F
